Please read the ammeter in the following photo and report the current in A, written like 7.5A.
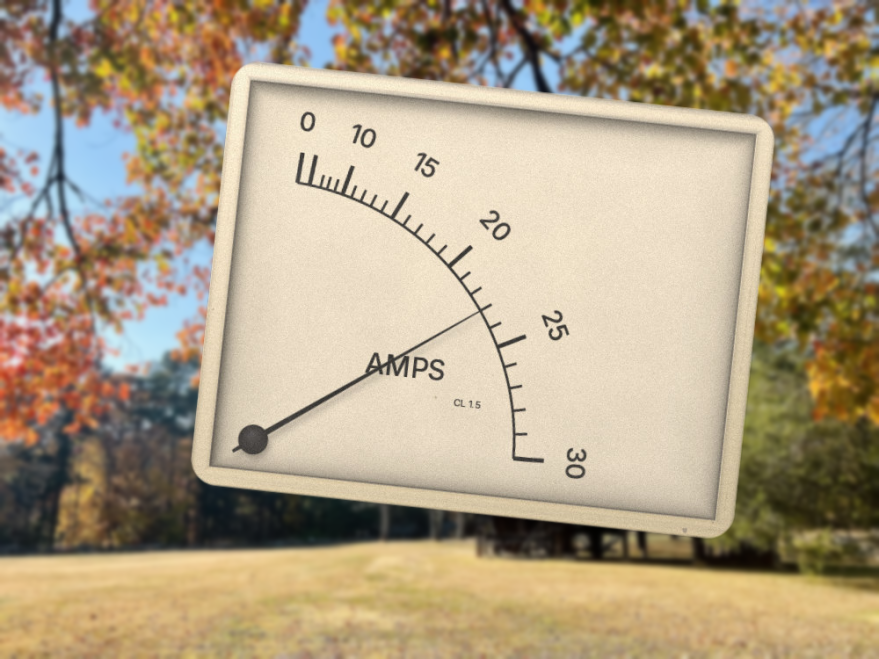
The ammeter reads 23A
